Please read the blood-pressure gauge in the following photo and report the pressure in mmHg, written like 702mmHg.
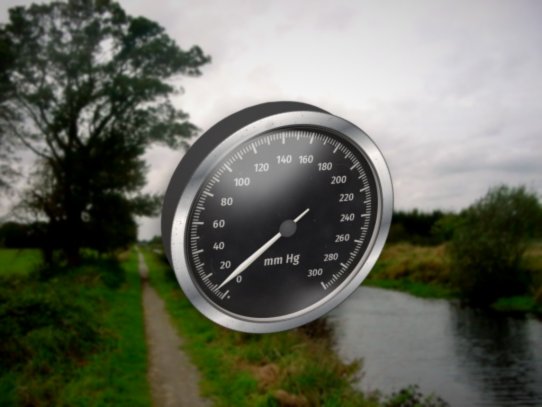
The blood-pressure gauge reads 10mmHg
